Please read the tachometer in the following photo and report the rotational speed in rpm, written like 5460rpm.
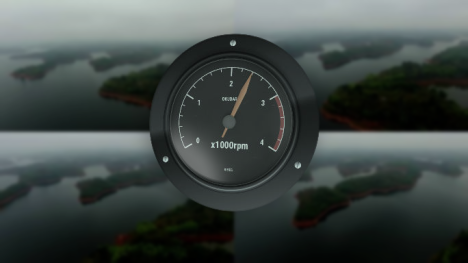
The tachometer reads 2400rpm
